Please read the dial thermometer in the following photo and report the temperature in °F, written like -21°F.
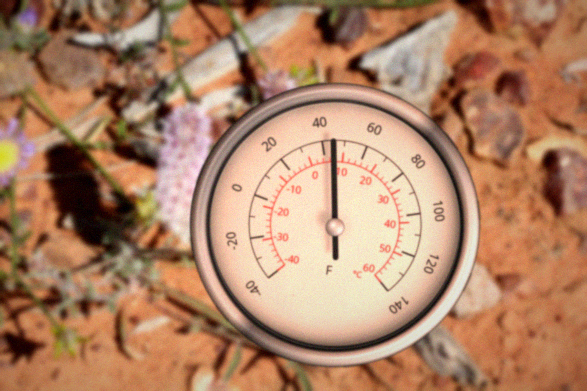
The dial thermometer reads 45°F
